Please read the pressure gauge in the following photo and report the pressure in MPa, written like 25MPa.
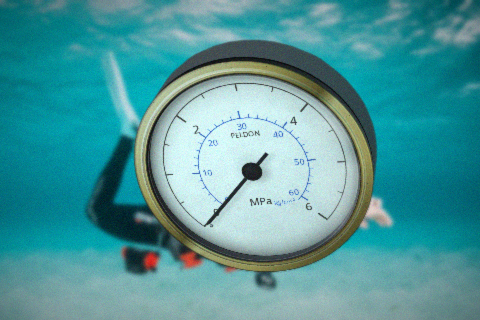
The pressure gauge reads 0MPa
